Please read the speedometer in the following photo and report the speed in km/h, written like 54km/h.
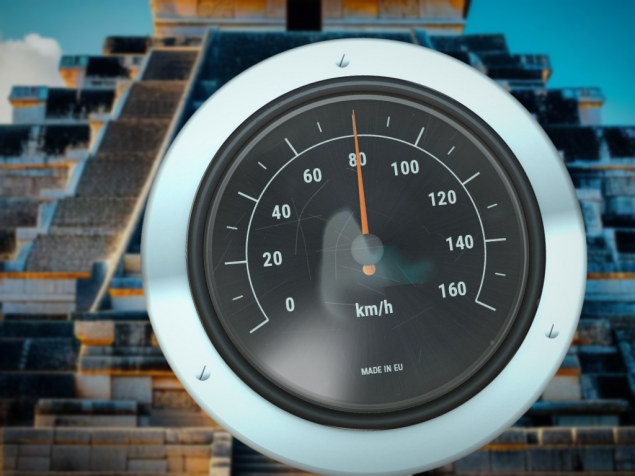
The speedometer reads 80km/h
